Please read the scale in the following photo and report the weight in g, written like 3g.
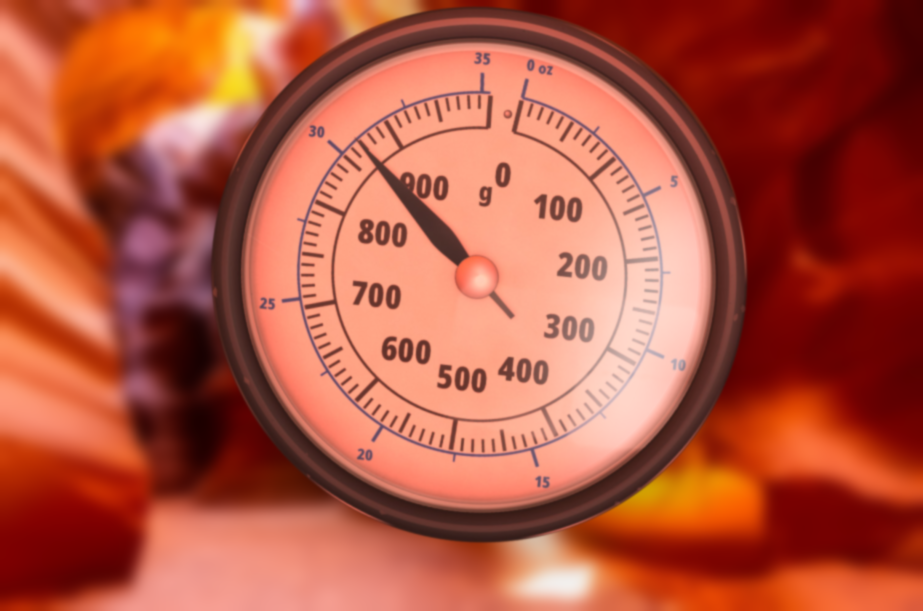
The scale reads 870g
